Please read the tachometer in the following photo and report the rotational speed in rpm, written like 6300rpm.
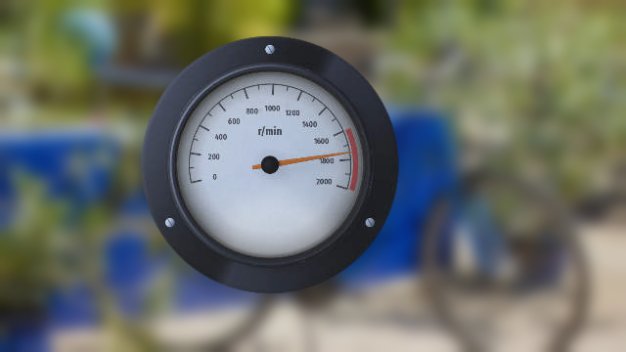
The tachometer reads 1750rpm
